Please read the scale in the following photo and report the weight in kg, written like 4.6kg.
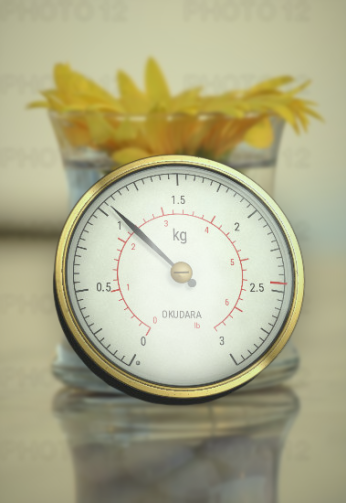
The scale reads 1.05kg
